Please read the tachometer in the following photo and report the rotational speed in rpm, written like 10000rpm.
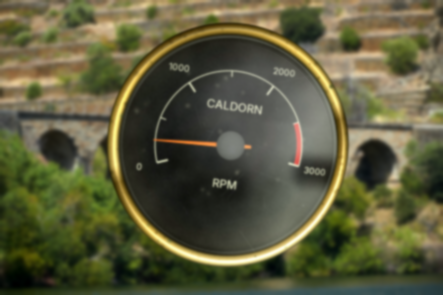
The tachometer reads 250rpm
